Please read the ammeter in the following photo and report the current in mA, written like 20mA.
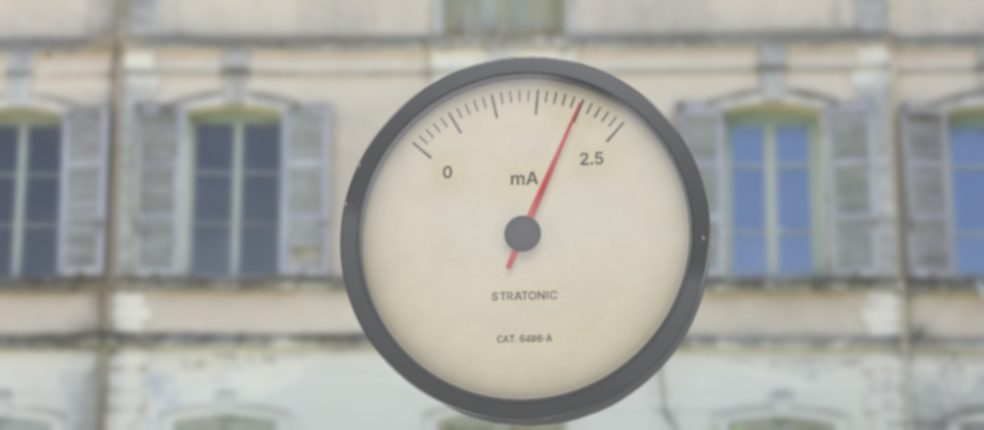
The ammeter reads 2mA
